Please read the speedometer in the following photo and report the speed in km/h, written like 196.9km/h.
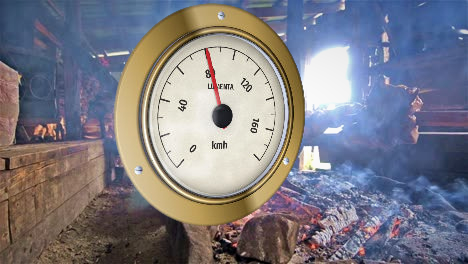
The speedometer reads 80km/h
